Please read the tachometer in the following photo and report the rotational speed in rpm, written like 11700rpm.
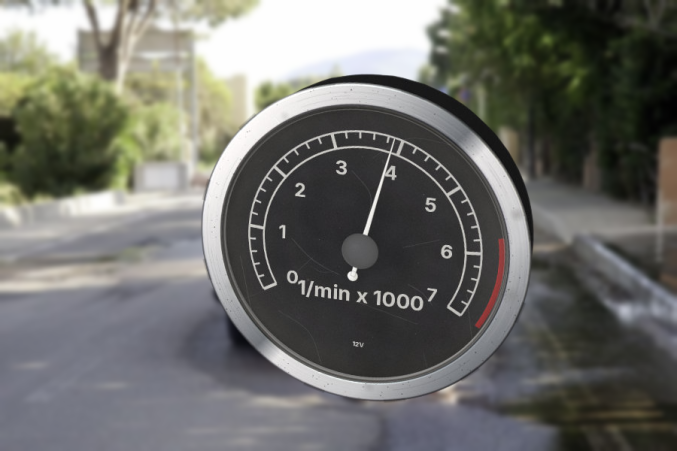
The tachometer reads 3900rpm
